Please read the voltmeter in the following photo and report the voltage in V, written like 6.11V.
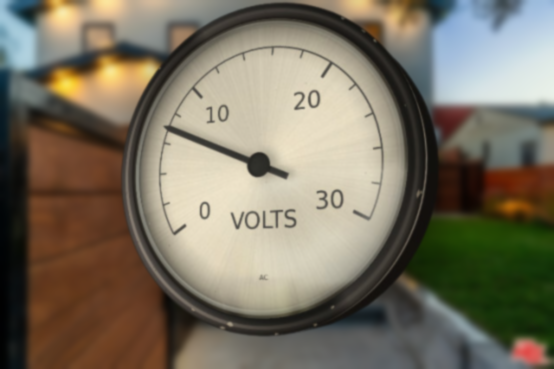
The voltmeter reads 7V
